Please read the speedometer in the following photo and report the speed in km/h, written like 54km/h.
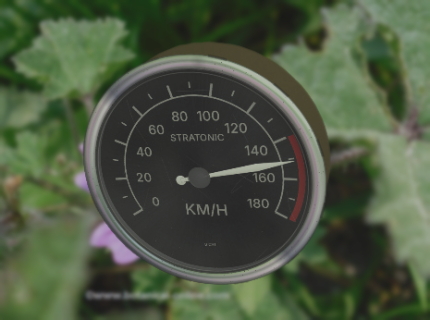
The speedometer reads 150km/h
